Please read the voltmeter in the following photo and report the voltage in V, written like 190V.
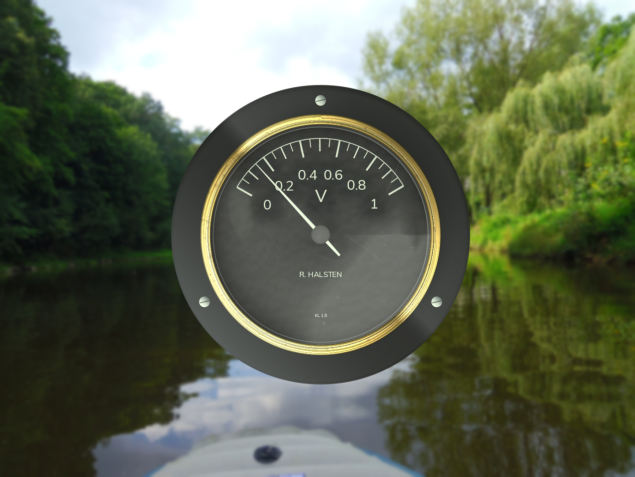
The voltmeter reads 0.15V
